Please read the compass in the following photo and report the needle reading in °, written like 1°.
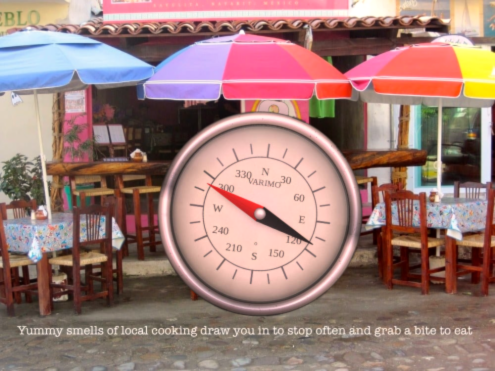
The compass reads 292.5°
